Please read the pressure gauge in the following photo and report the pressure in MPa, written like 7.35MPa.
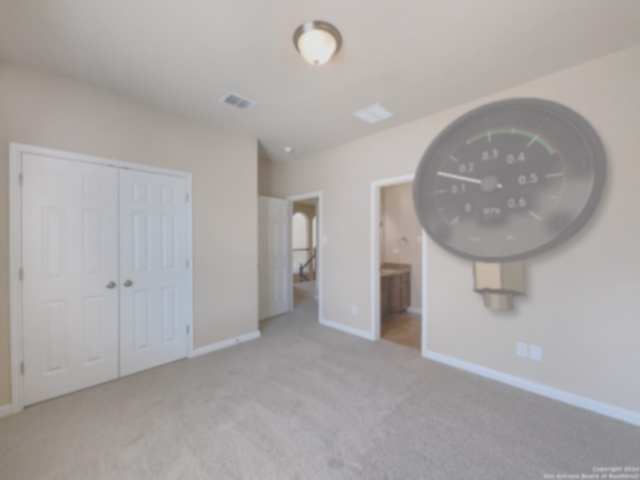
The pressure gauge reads 0.15MPa
